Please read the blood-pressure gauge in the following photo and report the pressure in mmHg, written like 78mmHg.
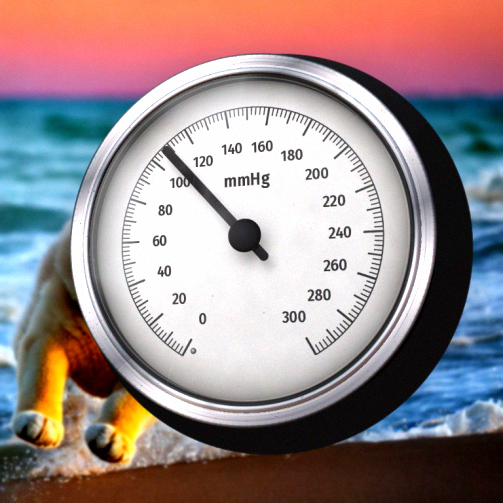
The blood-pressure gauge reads 108mmHg
